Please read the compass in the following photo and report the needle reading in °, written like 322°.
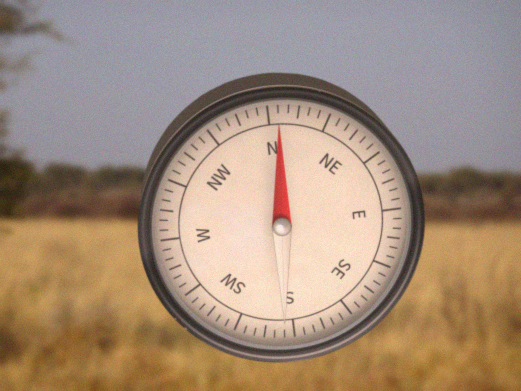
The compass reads 5°
